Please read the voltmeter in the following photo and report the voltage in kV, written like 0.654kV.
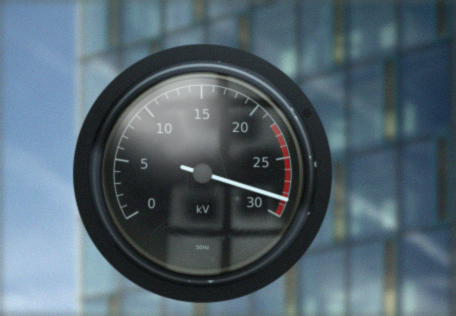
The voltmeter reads 28.5kV
